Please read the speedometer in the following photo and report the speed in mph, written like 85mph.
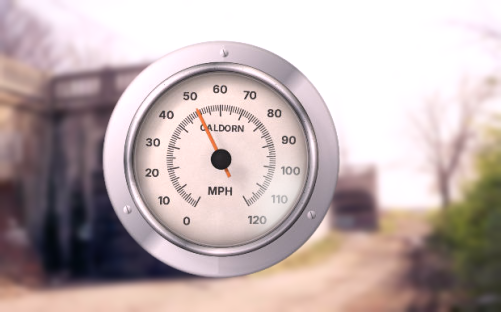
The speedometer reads 50mph
